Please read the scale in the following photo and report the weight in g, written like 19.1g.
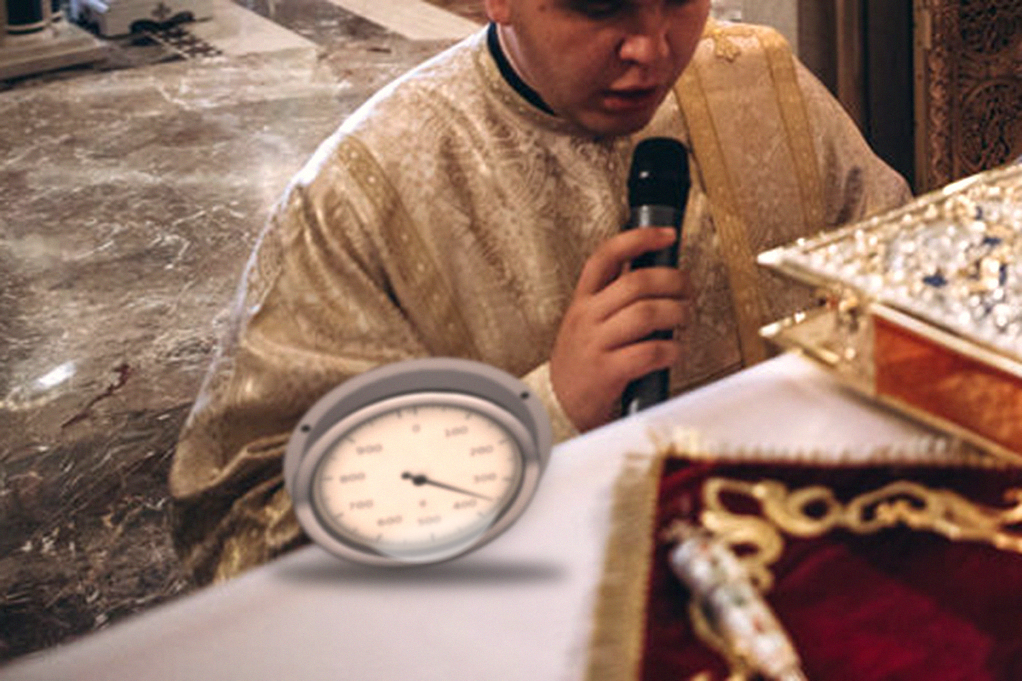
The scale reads 350g
